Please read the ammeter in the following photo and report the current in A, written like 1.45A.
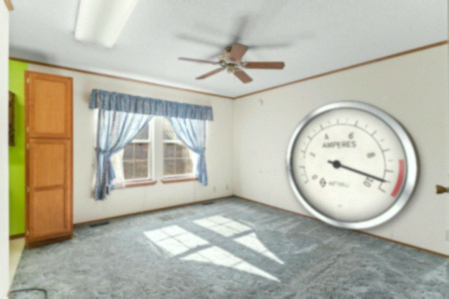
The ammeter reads 9.5A
